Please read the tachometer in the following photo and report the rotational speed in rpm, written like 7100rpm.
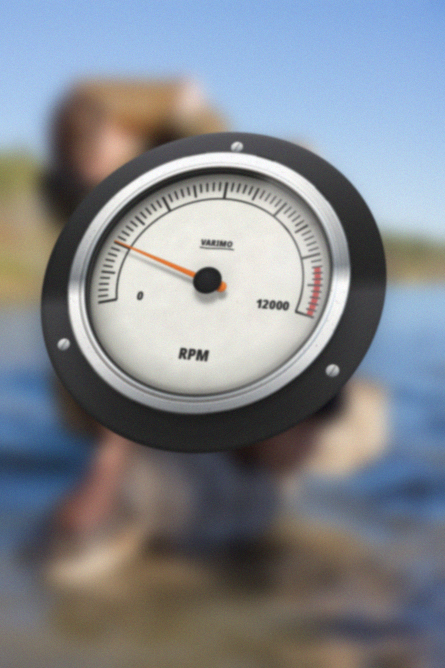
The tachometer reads 2000rpm
